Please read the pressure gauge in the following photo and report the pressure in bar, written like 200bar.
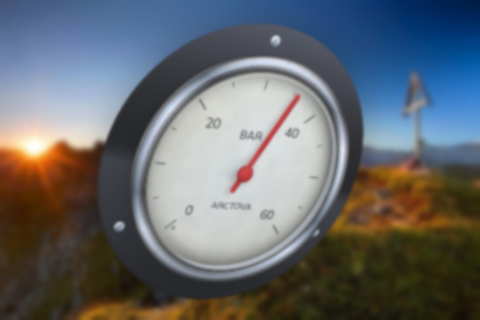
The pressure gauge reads 35bar
